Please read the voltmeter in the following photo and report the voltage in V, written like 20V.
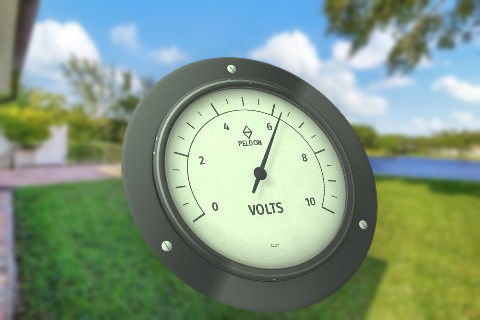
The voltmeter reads 6.25V
